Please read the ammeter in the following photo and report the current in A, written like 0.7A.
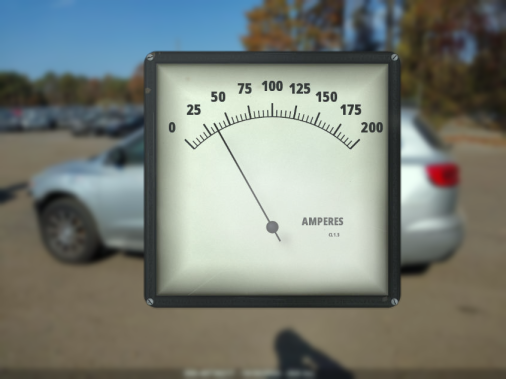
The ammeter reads 35A
